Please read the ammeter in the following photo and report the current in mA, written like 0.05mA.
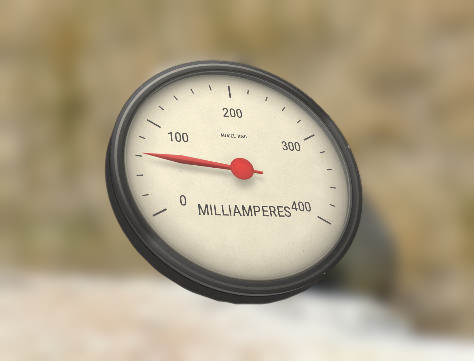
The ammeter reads 60mA
